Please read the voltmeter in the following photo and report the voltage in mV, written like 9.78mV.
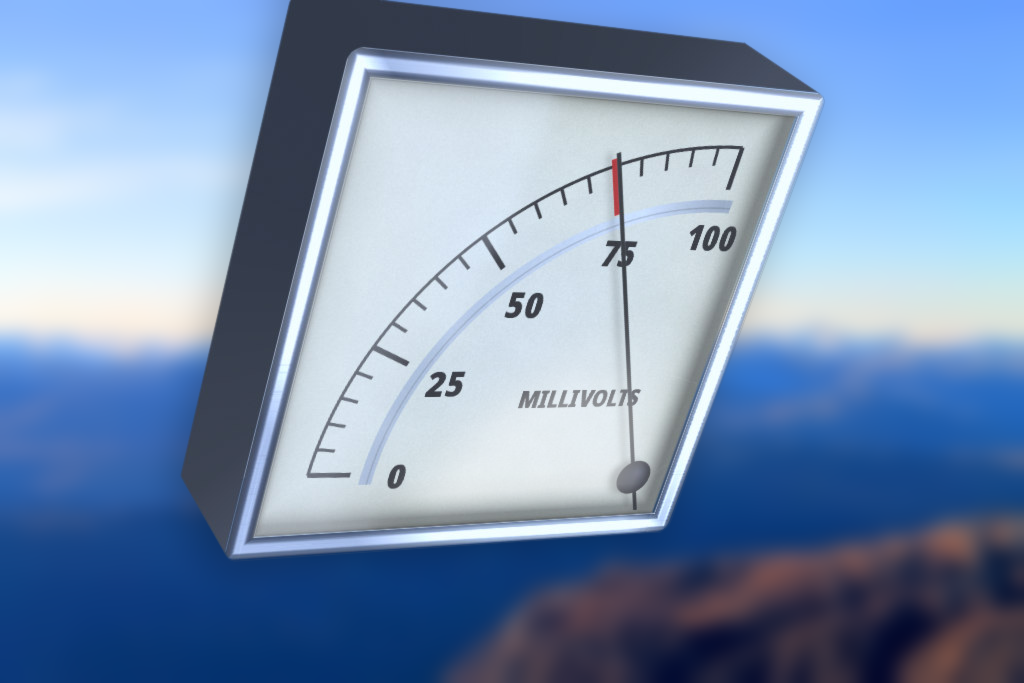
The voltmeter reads 75mV
